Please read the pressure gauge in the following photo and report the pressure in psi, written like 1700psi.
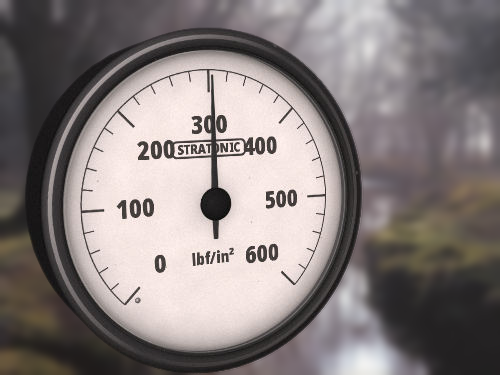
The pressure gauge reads 300psi
